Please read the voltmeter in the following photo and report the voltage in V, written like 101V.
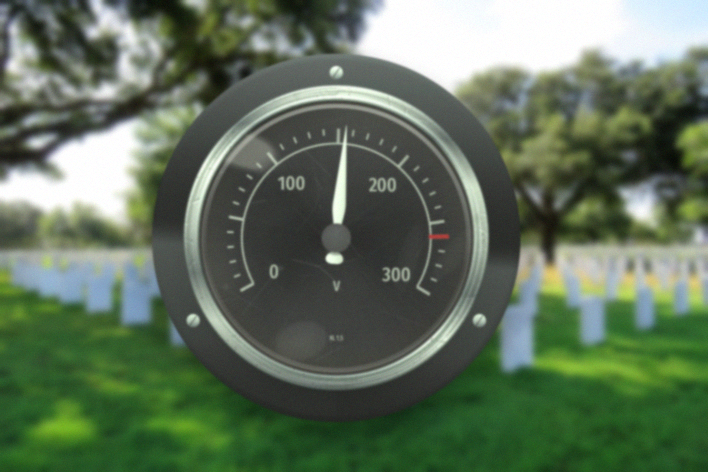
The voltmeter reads 155V
